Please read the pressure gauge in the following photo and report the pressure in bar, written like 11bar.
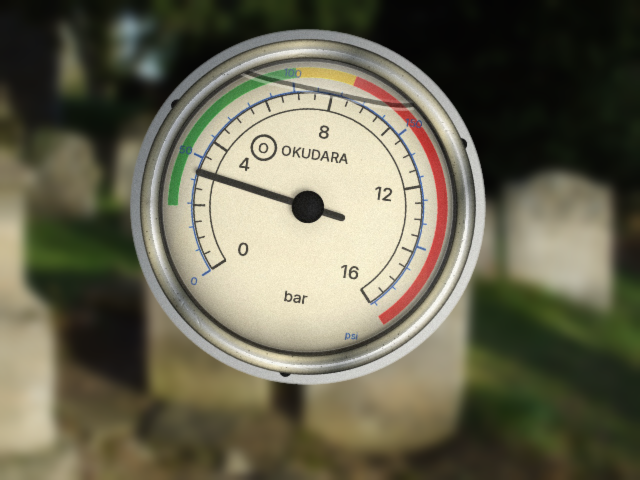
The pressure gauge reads 3bar
